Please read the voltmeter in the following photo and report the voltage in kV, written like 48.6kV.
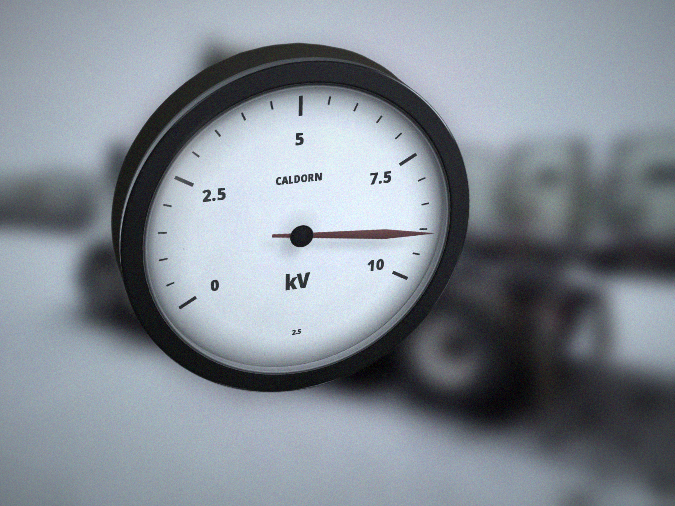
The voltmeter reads 9kV
